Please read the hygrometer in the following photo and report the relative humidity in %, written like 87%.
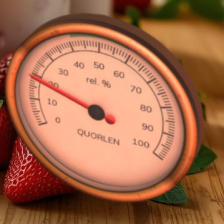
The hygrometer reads 20%
